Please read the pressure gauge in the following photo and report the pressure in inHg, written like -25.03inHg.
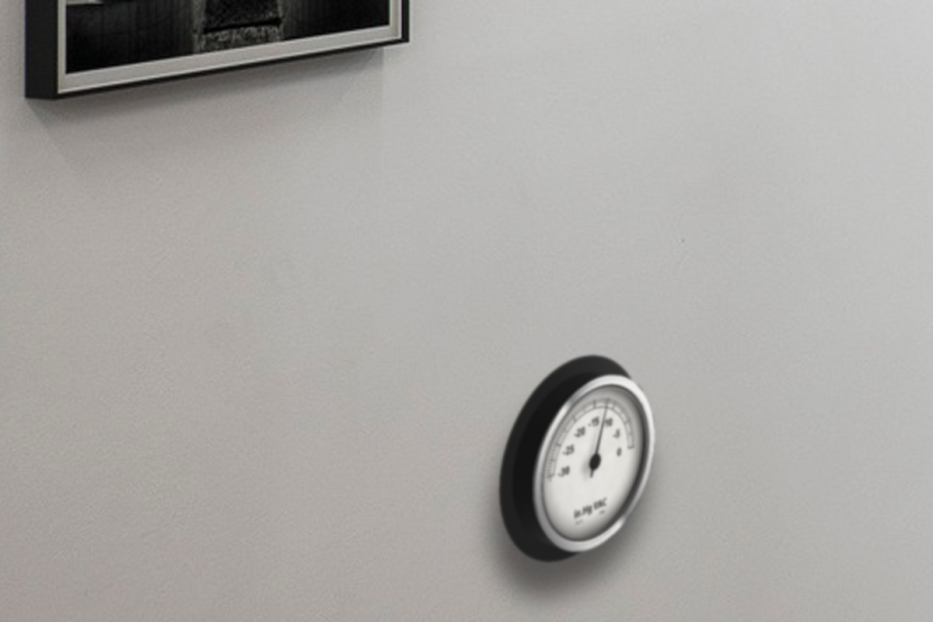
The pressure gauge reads -12.5inHg
